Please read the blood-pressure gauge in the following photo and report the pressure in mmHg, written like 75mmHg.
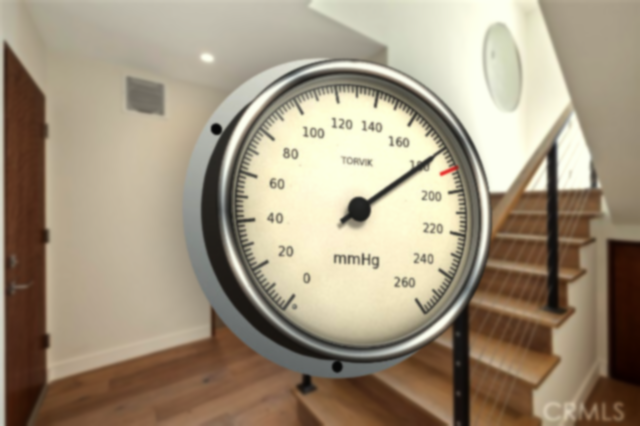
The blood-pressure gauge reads 180mmHg
